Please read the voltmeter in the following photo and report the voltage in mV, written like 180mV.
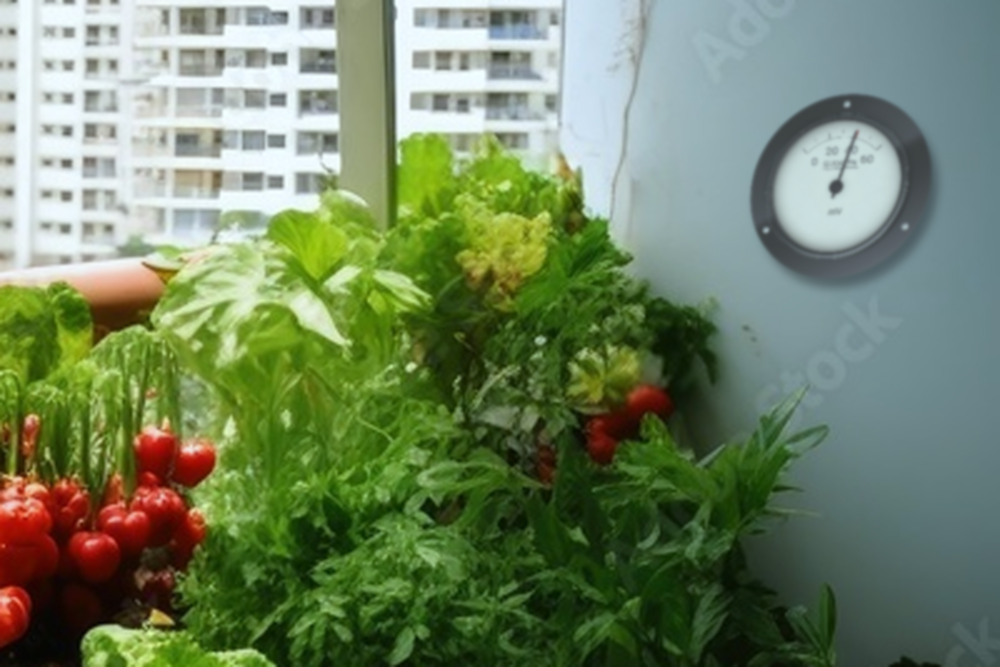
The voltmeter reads 40mV
